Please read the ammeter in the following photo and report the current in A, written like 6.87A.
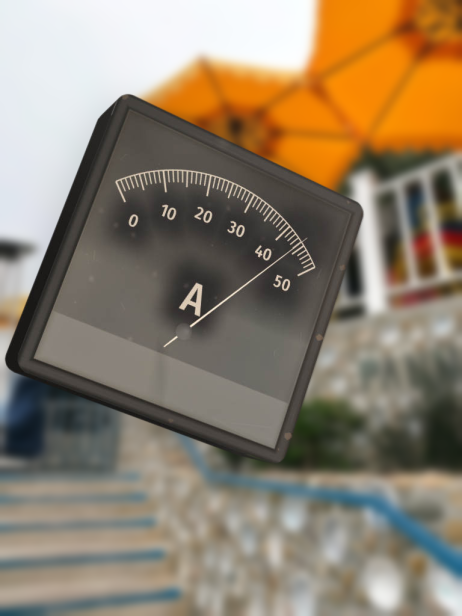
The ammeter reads 44A
